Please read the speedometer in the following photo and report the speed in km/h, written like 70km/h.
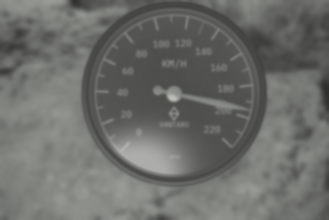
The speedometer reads 195km/h
